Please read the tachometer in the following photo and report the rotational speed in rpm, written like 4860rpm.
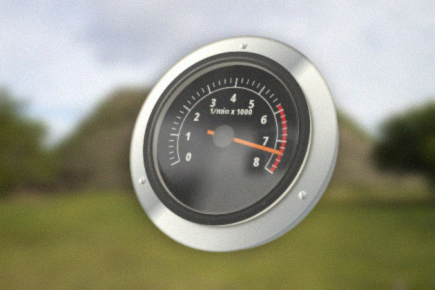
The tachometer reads 7400rpm
